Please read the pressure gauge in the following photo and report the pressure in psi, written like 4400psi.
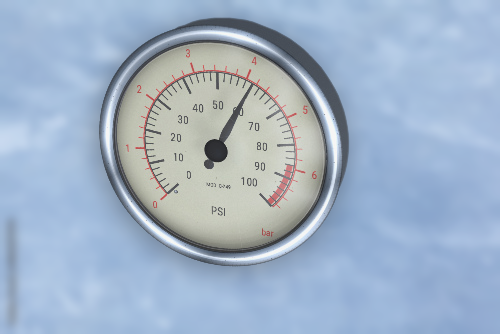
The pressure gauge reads 60psi
